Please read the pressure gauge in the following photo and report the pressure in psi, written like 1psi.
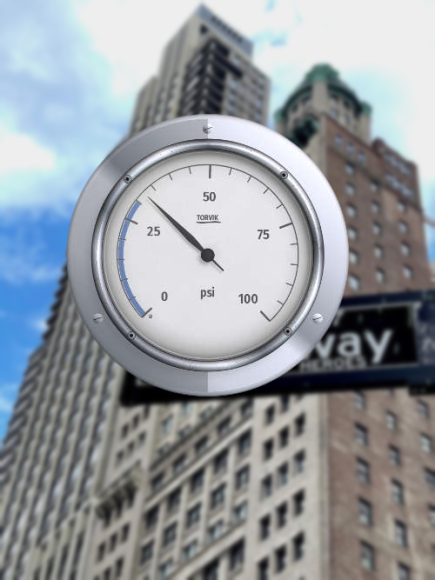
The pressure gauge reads 32.5psi
